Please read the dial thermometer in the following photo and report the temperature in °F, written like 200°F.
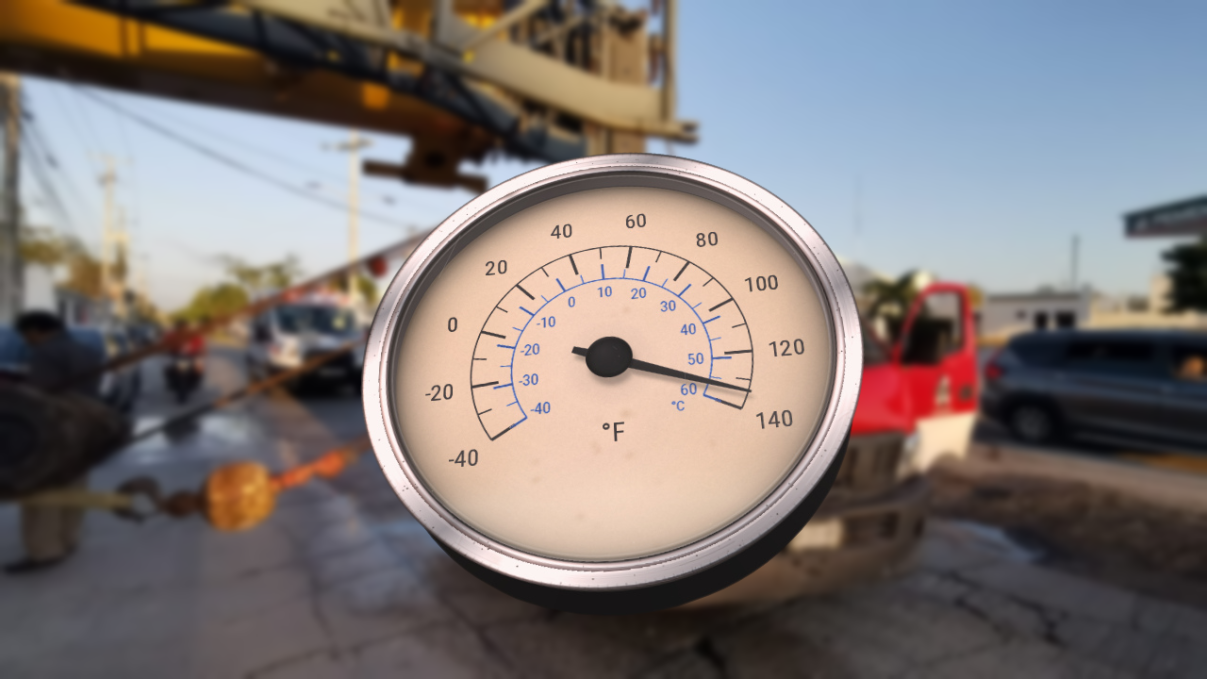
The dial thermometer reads 135°F
